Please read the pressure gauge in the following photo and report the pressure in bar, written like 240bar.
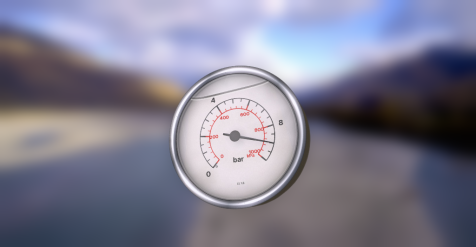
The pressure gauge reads 9bar
